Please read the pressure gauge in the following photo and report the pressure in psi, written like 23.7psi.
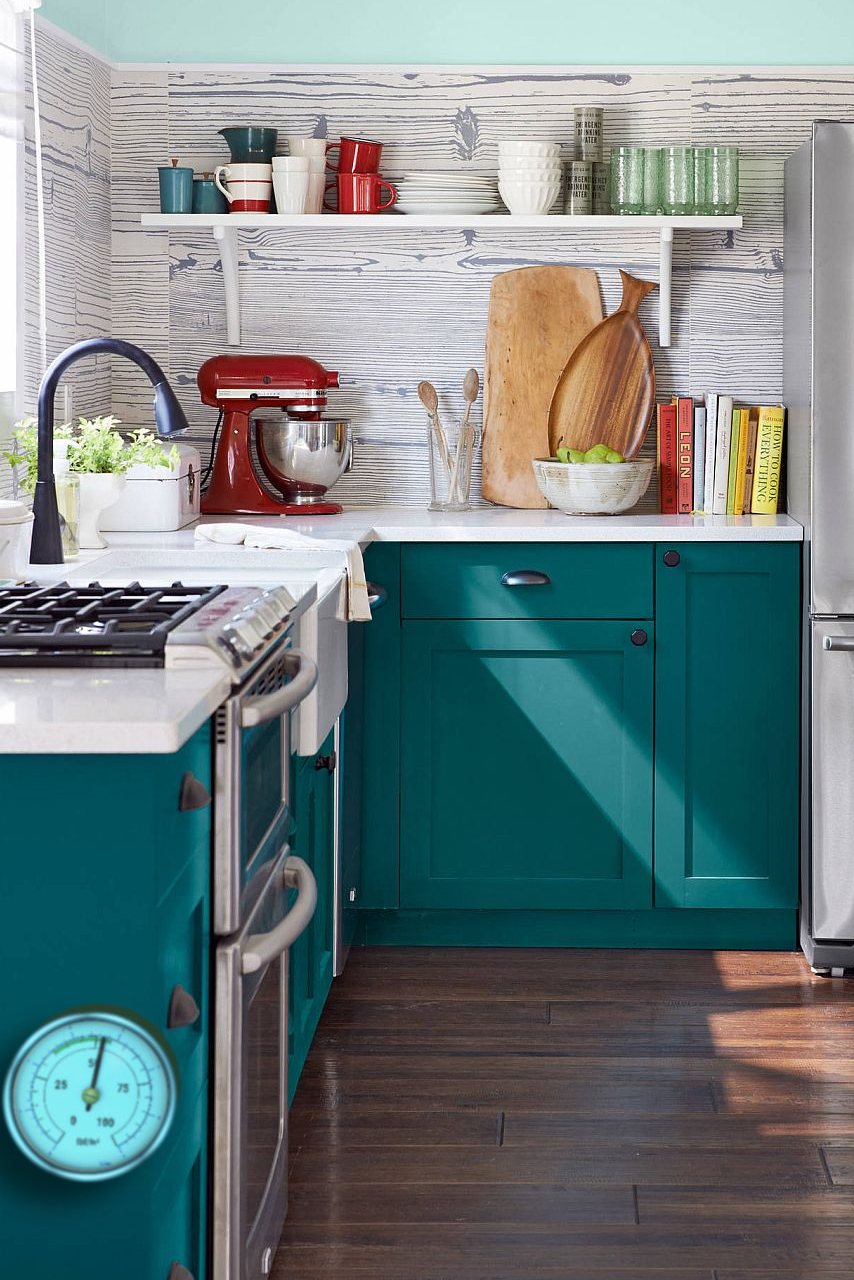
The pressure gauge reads 52.5psi
